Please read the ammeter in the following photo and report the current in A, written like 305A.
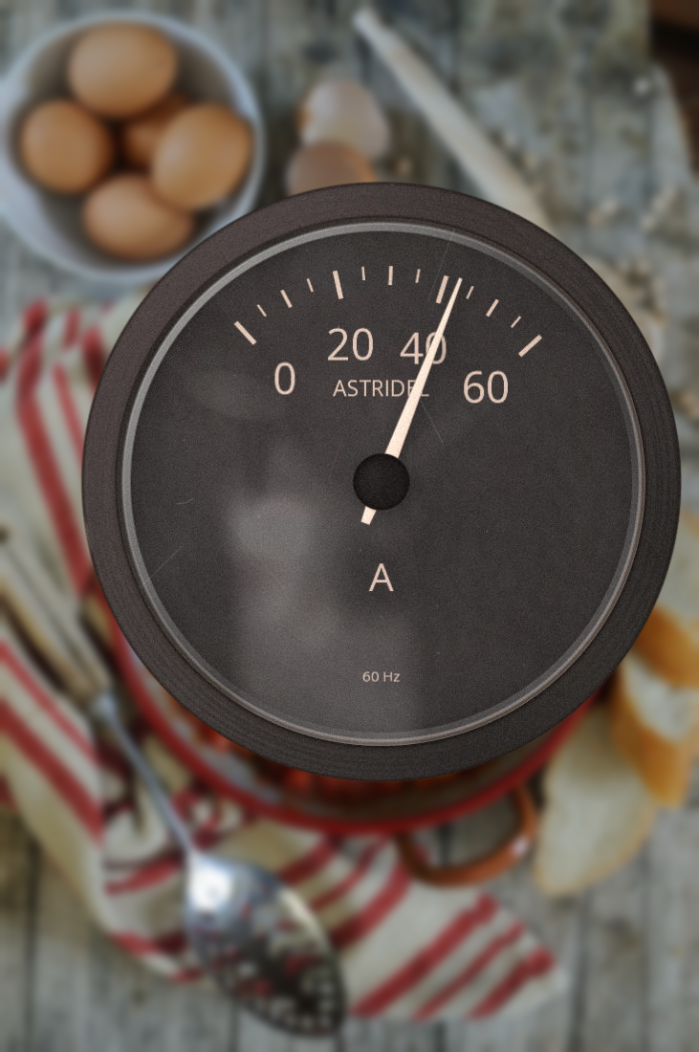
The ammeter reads 42.5A
